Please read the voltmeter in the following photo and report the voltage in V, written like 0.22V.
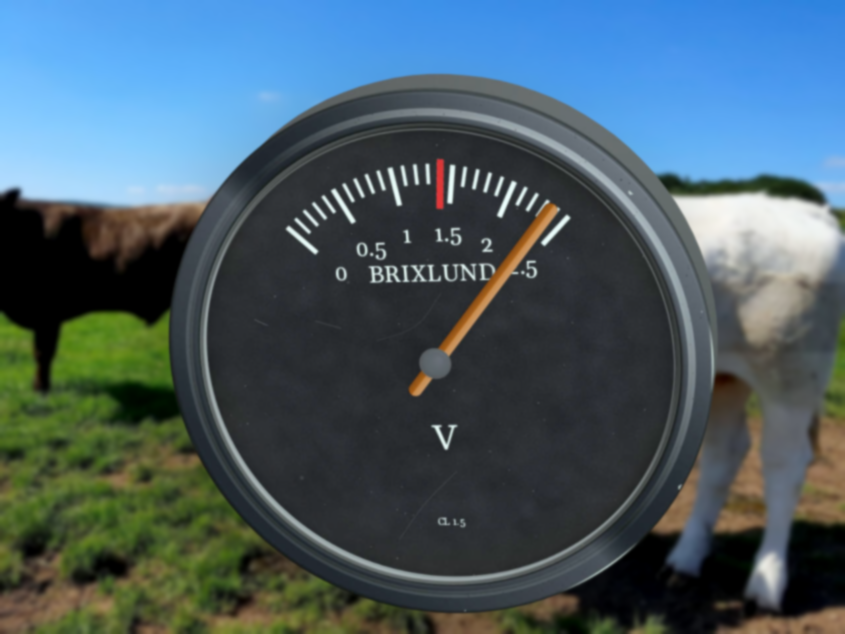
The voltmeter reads 2.35V
